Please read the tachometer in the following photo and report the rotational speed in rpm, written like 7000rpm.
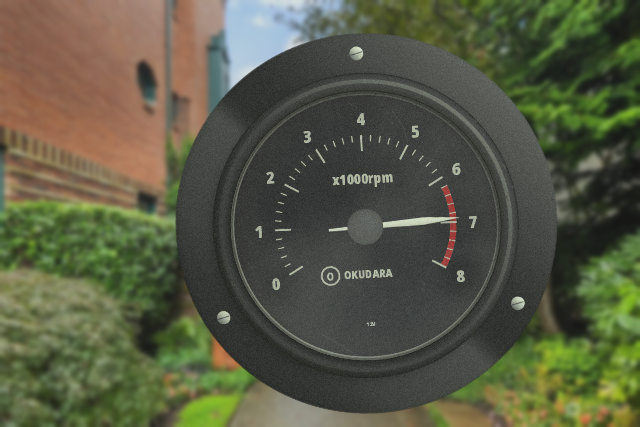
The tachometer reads 6900rpm
